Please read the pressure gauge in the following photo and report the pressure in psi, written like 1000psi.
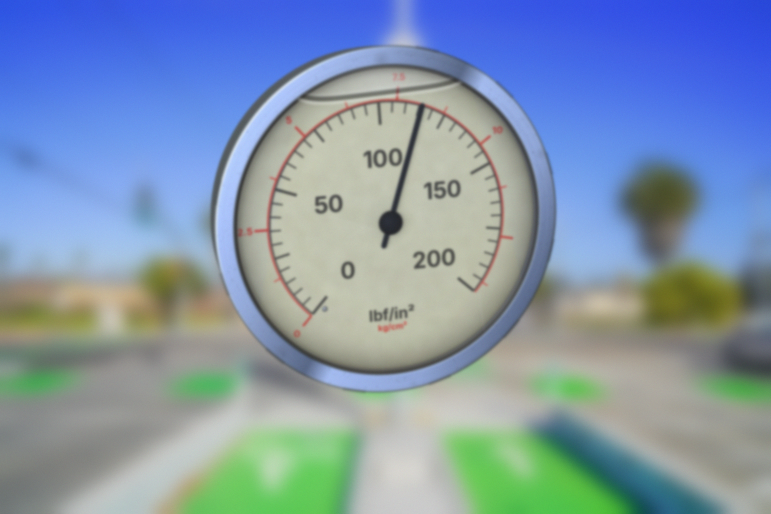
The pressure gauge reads 115psi
